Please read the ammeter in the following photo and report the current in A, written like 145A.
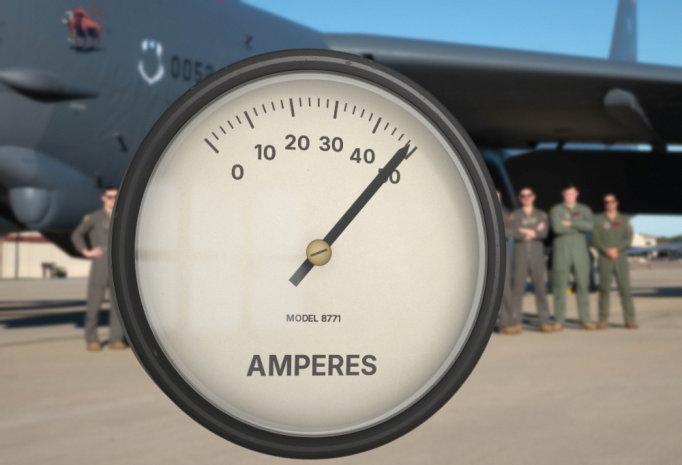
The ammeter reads 48A
